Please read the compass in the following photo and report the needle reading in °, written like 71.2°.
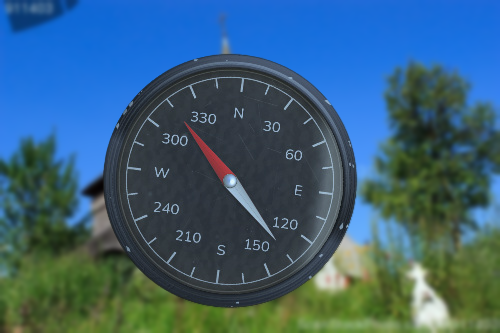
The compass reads 315°
